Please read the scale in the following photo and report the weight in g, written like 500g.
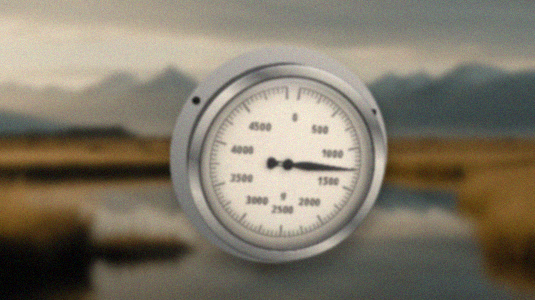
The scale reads 1250g
